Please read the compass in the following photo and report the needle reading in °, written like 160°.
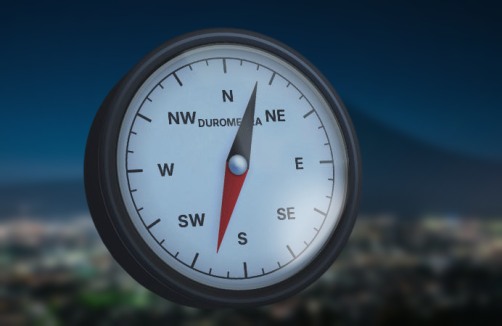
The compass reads 200°
